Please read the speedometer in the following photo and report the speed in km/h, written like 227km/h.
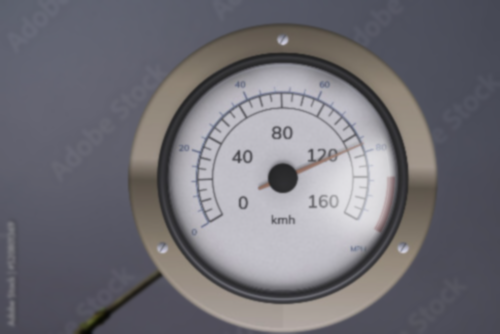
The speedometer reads 125km/h
